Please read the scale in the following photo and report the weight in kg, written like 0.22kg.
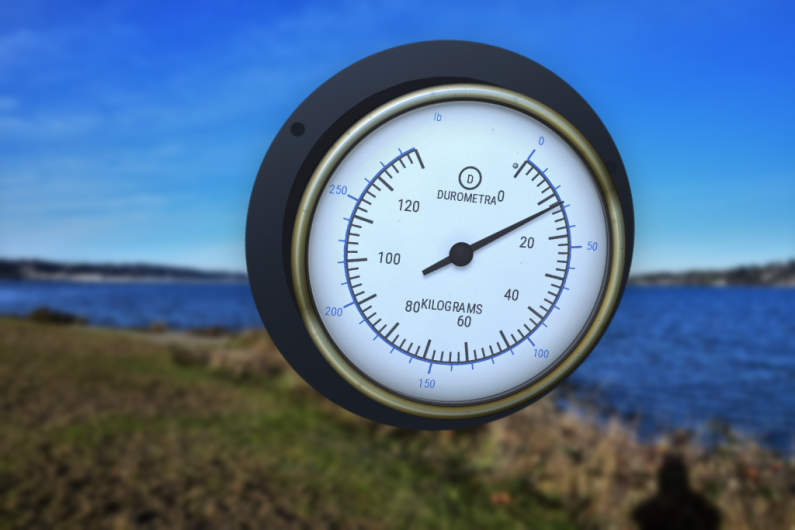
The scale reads 12kg
